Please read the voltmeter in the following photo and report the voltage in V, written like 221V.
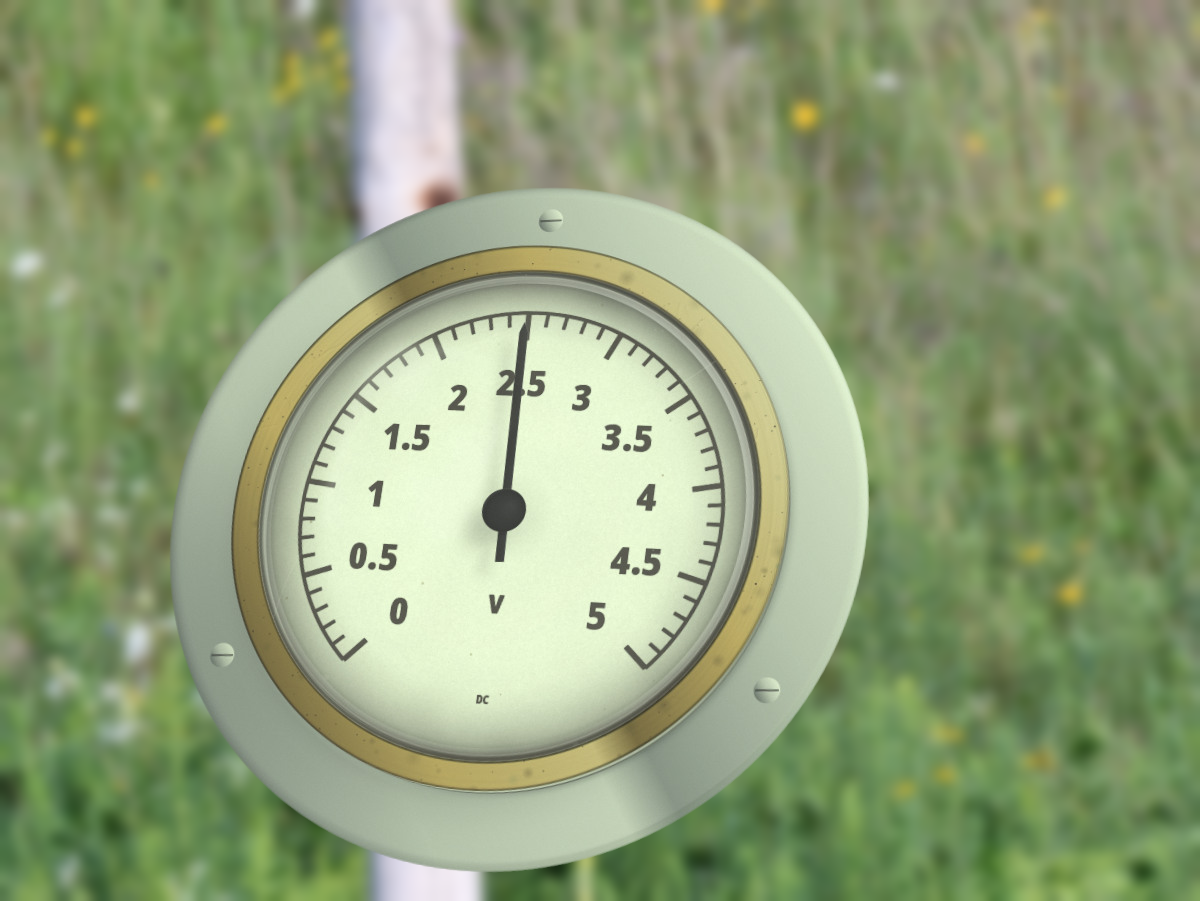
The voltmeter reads 2.5V
